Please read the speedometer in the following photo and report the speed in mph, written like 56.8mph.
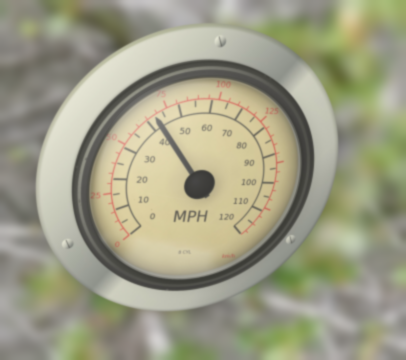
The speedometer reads 42.5mph
